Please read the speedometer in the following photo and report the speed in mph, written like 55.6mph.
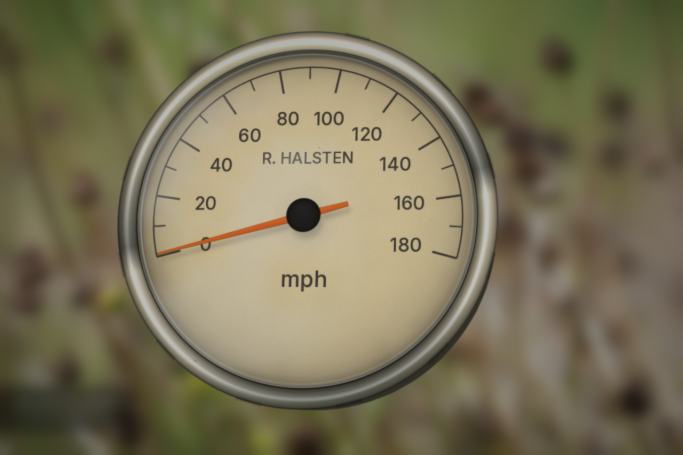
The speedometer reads 0mph
